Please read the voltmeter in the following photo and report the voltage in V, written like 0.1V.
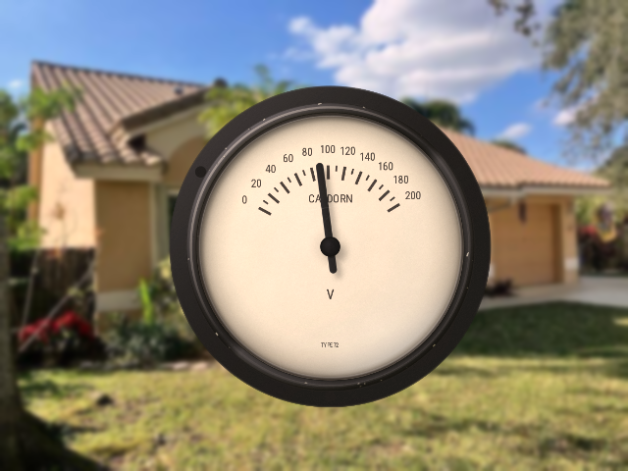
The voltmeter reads 90V
